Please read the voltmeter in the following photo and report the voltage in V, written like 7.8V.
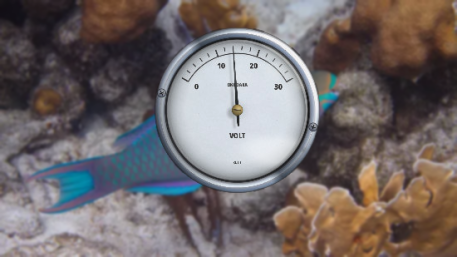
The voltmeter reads 14V
